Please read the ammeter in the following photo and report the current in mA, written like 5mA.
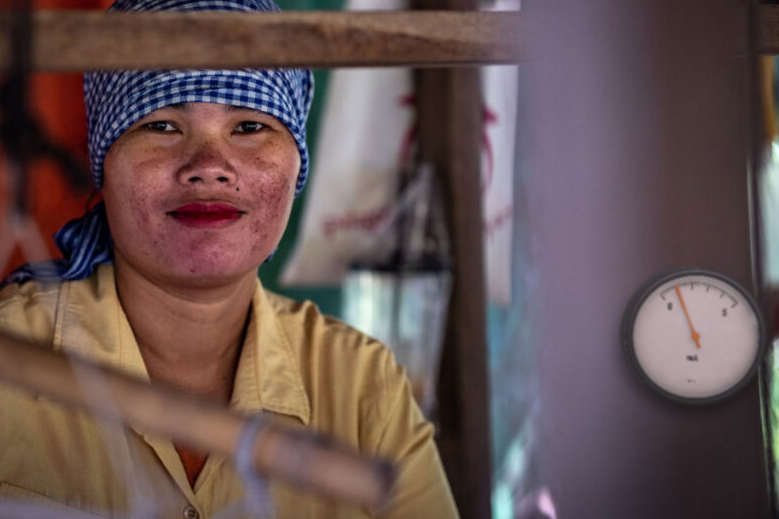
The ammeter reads 1mA
